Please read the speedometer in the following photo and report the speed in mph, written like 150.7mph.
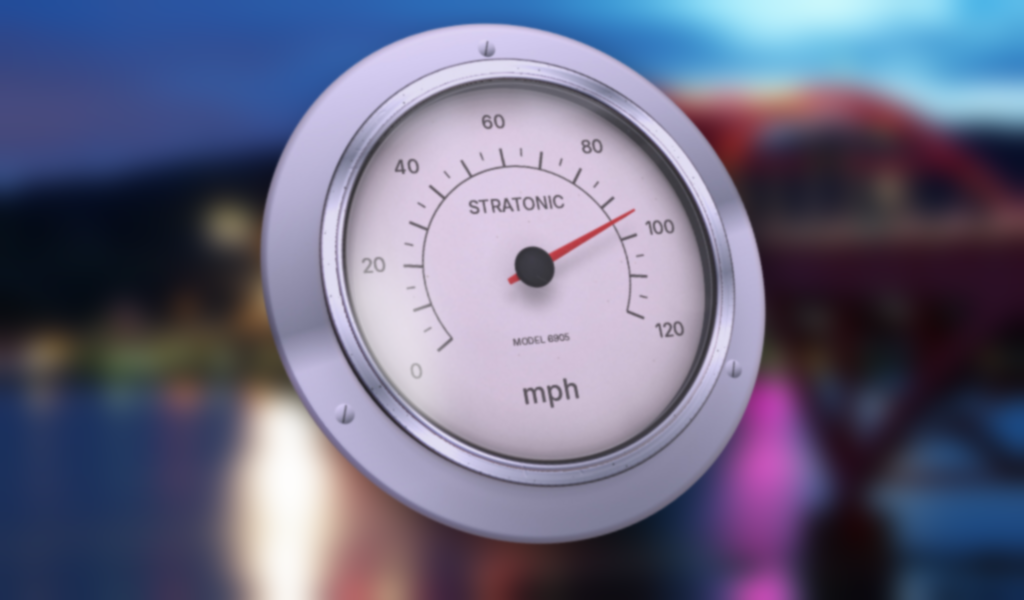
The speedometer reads 95mph
